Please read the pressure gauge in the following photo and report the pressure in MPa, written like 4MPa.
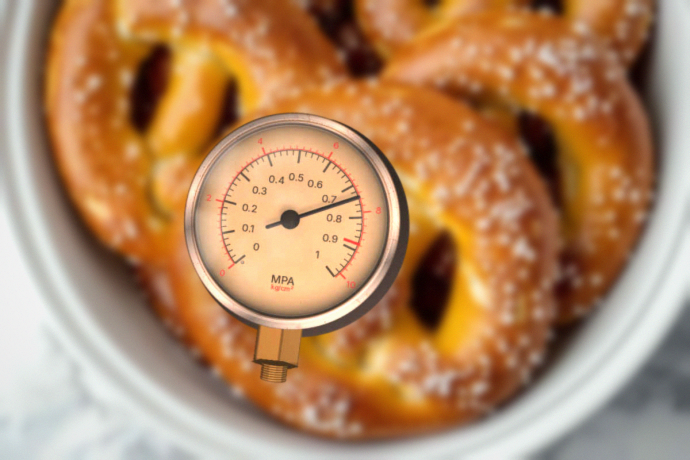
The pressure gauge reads 0.74MPa
